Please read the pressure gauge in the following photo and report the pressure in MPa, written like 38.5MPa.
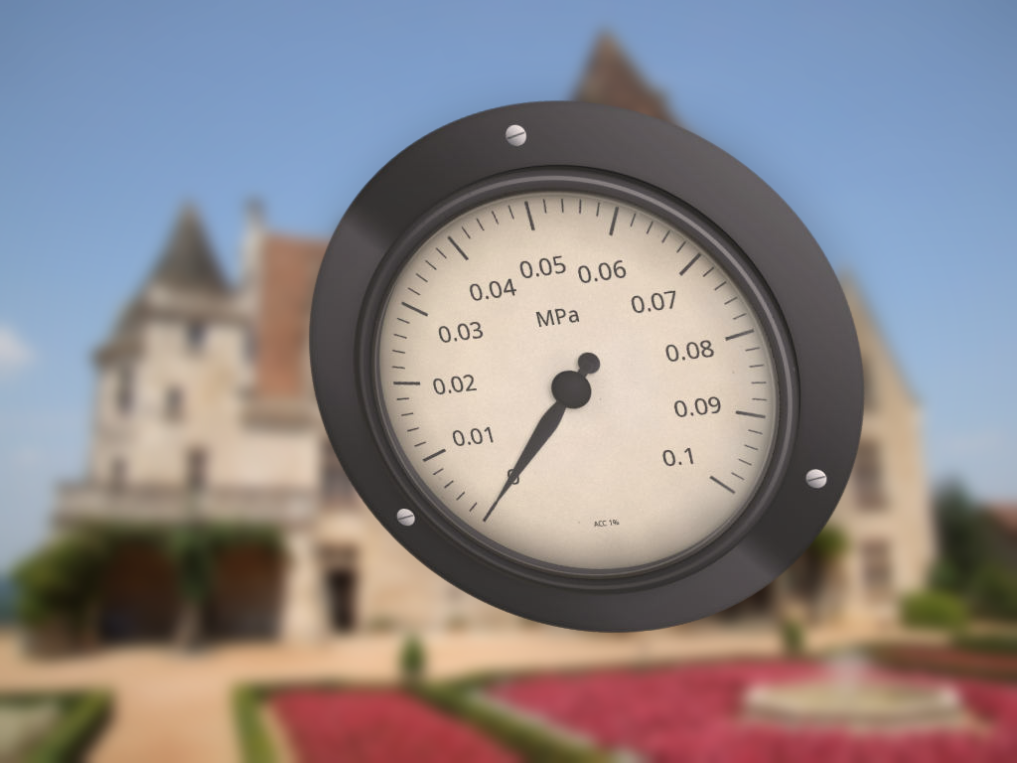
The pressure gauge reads 0MPa
